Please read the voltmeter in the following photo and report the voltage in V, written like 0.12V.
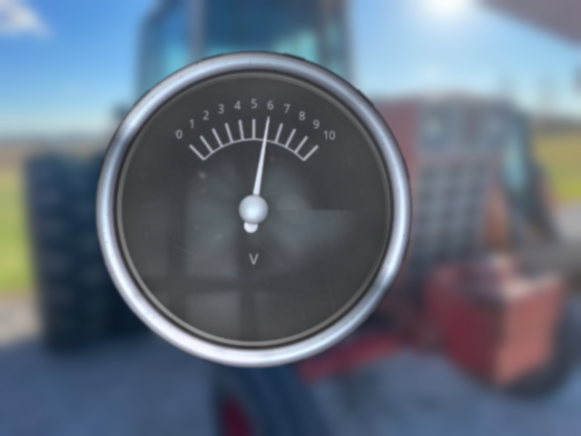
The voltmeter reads 6V
